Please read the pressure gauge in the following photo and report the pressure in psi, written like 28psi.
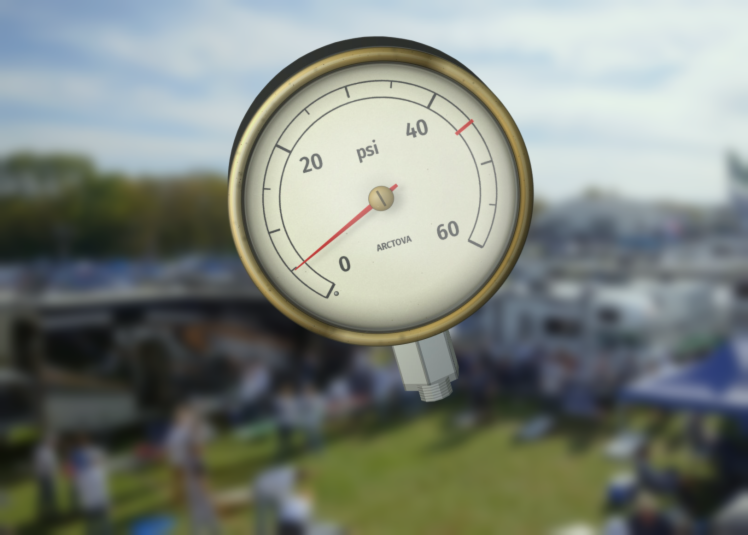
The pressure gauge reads 5psi
